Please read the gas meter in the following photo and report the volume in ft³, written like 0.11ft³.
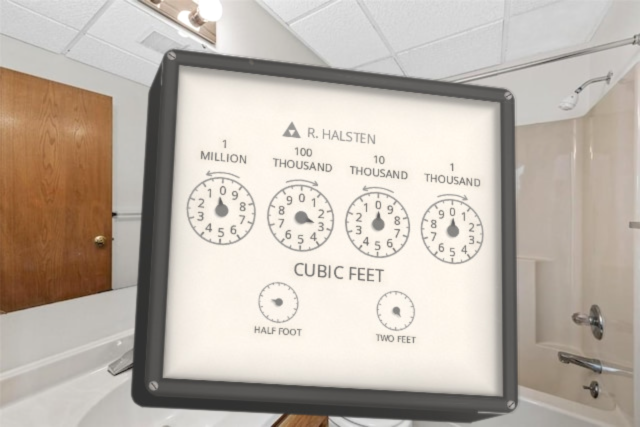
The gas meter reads 30000ft³
